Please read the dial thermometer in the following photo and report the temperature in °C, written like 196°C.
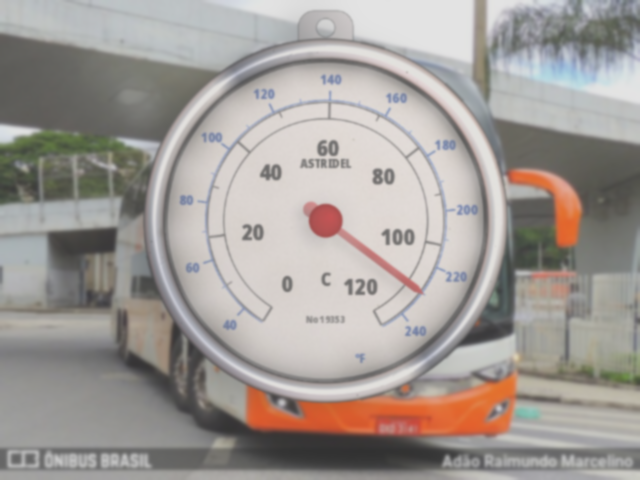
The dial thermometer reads 110°C
